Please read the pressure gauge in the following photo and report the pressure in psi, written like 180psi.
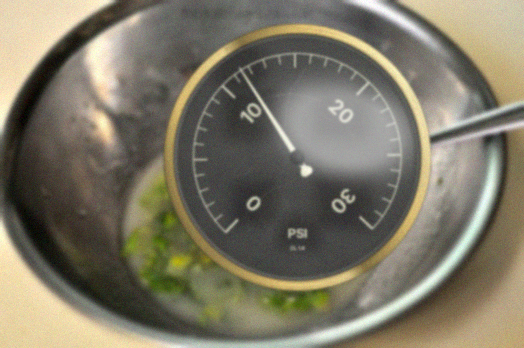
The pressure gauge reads 11.5psi
